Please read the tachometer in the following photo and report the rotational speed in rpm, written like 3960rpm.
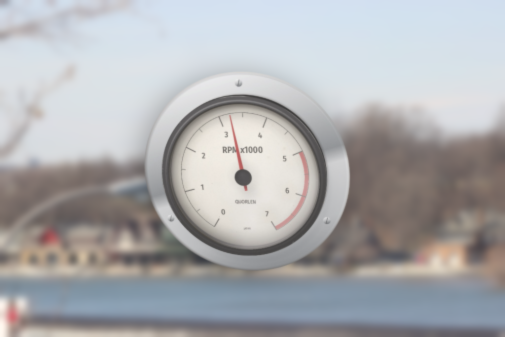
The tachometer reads 3250rpm
